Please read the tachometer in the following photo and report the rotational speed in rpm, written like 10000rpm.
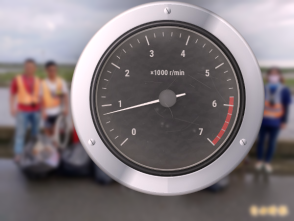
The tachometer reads 800rpm
